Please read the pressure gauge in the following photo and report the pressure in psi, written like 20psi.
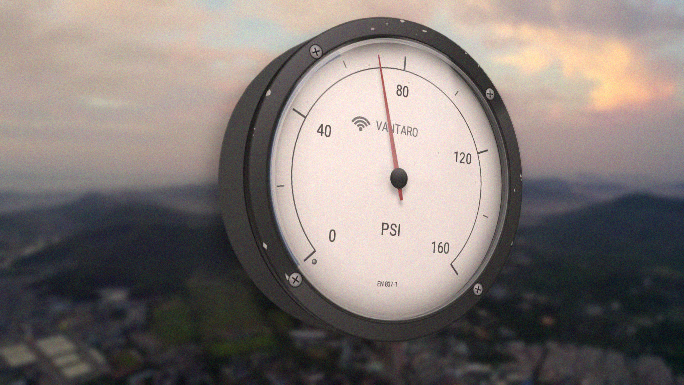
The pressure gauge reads 70psi
